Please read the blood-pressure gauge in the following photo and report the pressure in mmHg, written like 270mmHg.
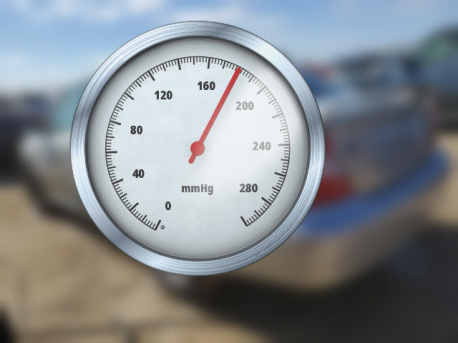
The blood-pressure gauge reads 180mmHg
